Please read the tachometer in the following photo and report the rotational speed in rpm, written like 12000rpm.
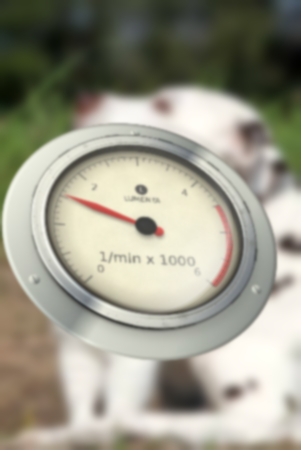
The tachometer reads 1500rpm
